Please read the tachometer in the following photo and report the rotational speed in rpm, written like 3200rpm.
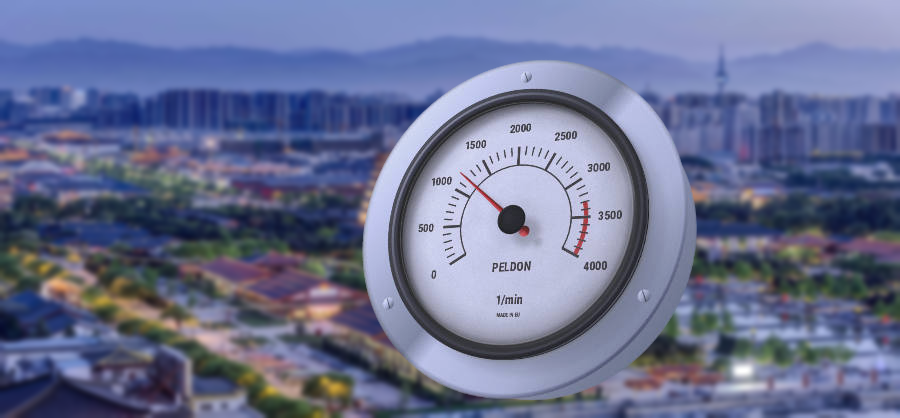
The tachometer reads 1200rpm
